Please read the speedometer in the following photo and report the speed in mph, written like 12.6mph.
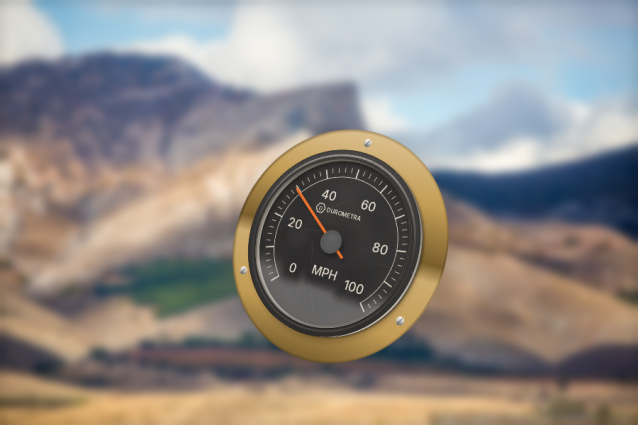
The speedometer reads 30mph
